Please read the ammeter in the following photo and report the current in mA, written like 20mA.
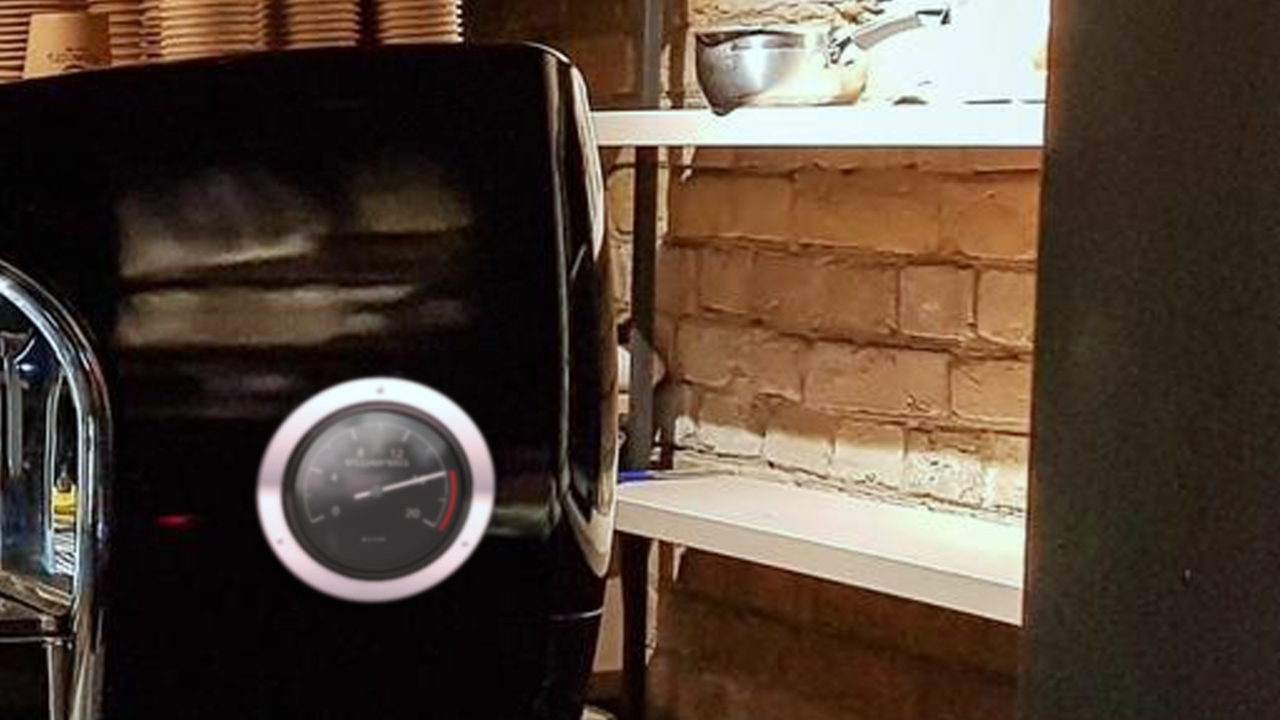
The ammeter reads 16mA
